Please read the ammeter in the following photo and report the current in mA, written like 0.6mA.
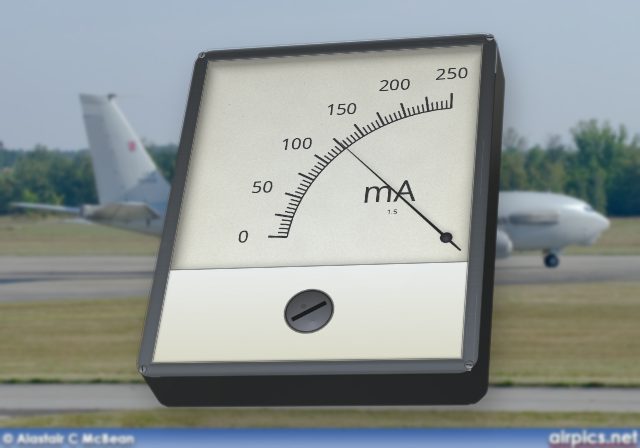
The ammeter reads 125mA
